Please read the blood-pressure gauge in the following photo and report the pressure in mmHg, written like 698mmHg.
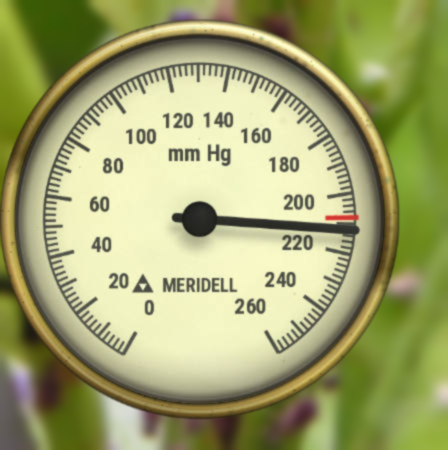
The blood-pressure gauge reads 212mmHg
